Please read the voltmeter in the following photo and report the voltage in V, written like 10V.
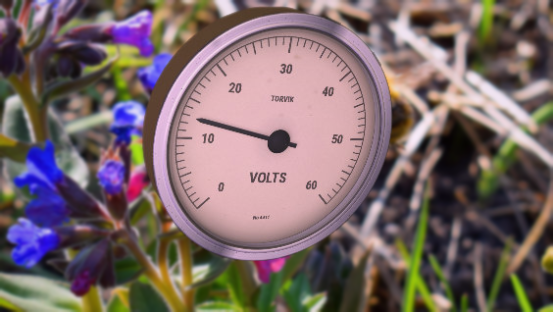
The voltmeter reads 13V
